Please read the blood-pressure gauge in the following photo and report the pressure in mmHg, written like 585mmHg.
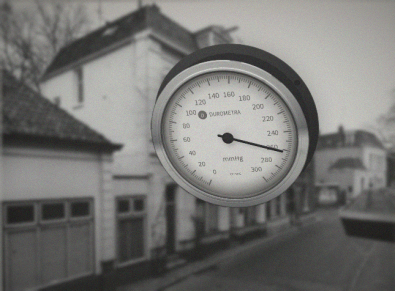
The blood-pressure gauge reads 260mmHg
